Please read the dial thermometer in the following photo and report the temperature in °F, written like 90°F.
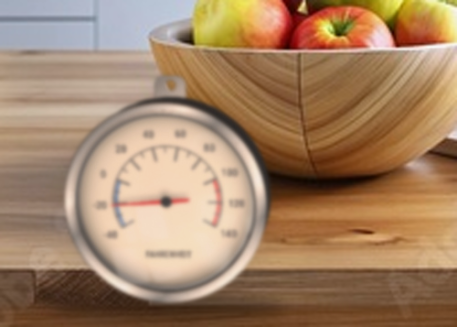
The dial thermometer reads -20°F
